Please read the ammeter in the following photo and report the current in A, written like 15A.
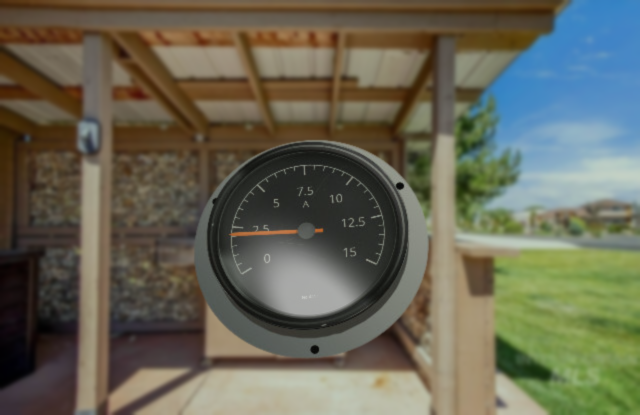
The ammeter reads 2A
